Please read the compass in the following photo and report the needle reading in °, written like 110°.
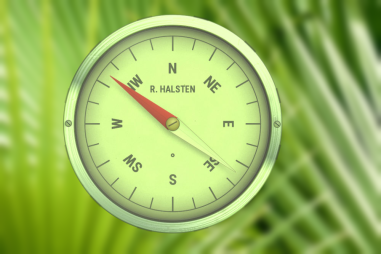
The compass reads 307.5°
